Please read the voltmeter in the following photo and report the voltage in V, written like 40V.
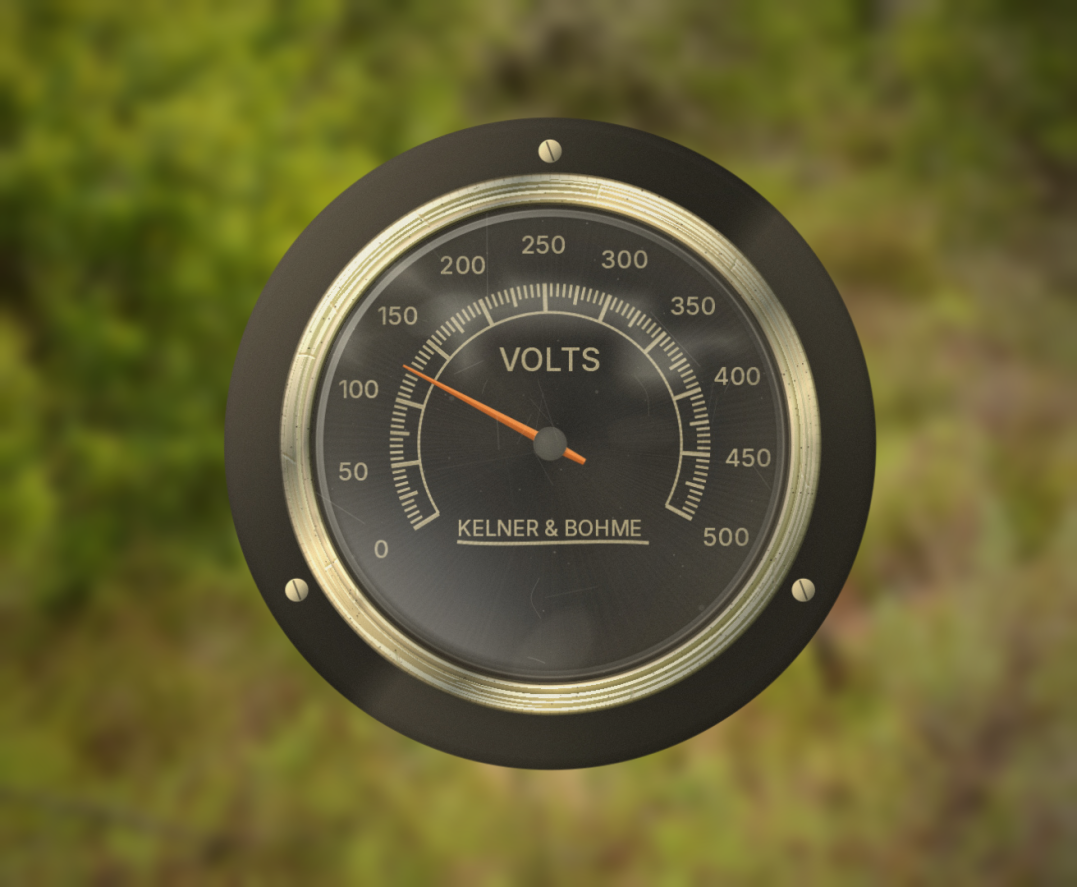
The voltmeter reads 125V
